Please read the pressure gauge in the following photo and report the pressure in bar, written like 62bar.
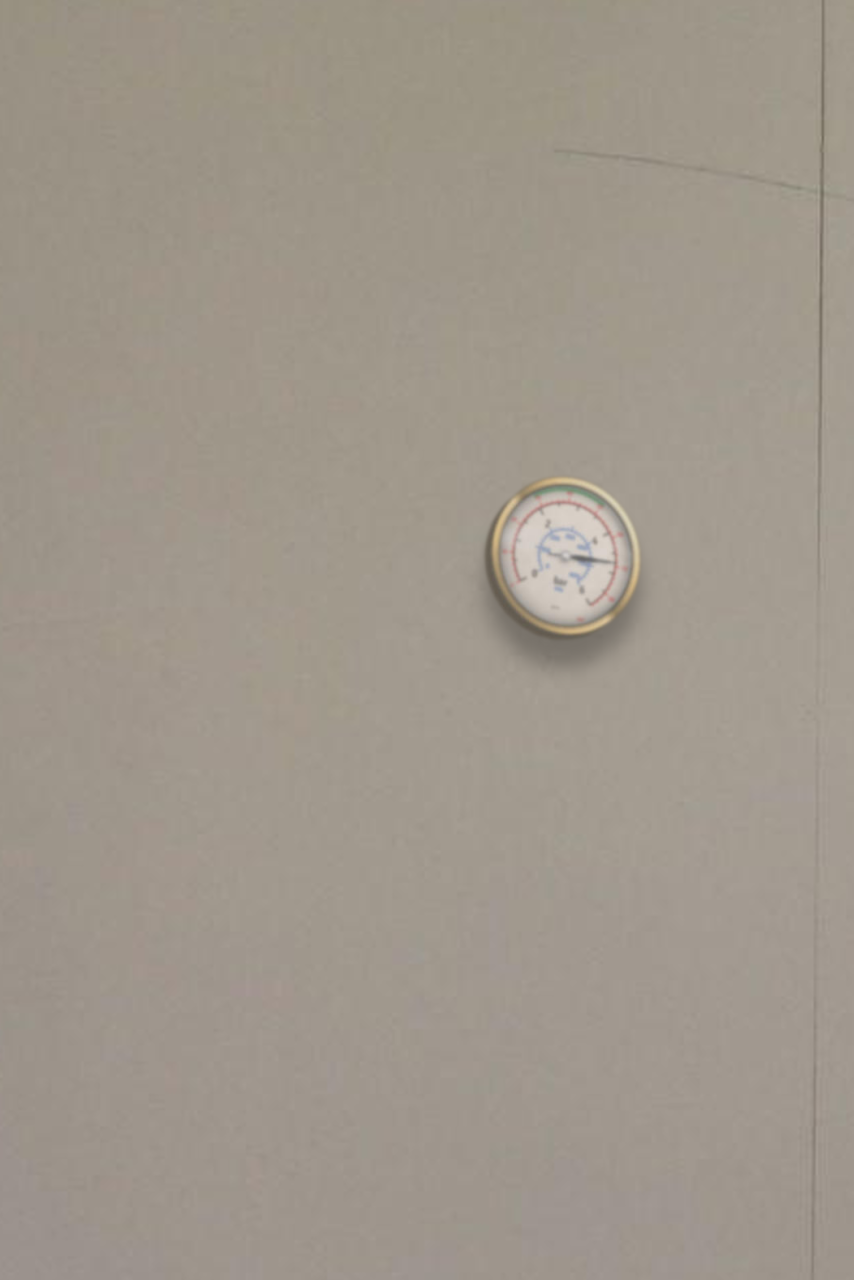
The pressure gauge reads 4.75bar
